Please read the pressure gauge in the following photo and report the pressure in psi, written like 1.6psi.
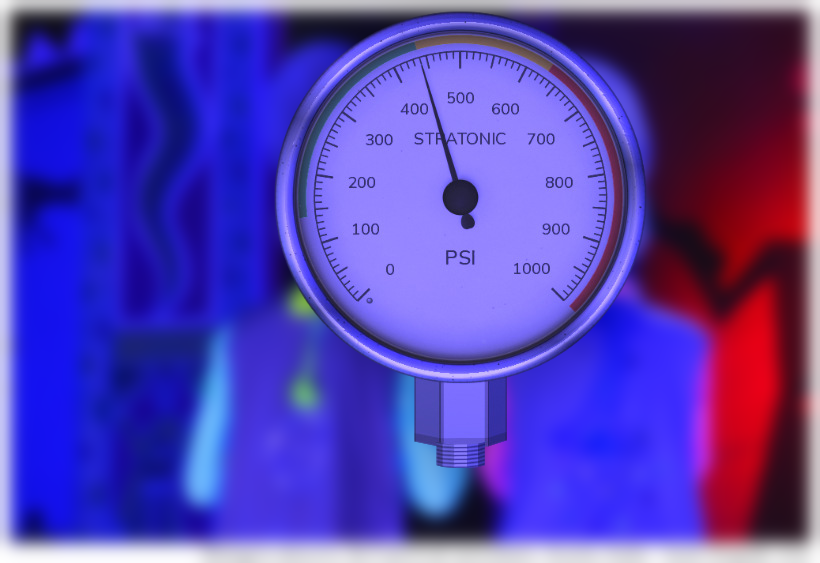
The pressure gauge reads 440psi
